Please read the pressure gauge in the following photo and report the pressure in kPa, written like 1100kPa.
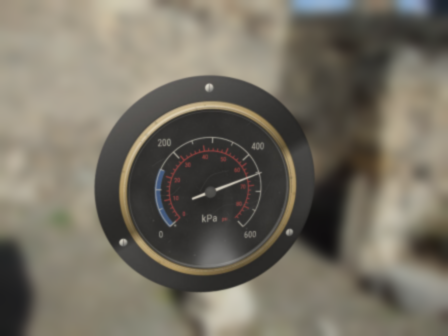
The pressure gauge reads 450kPa
